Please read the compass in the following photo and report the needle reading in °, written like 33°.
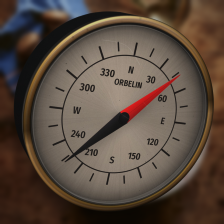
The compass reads 45°
